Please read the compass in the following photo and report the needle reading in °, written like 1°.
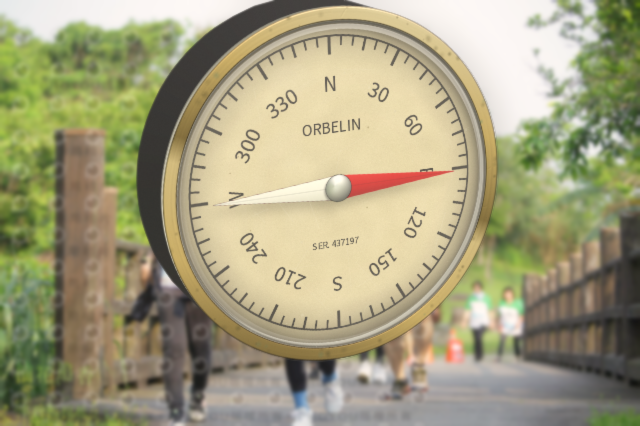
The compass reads 90°
